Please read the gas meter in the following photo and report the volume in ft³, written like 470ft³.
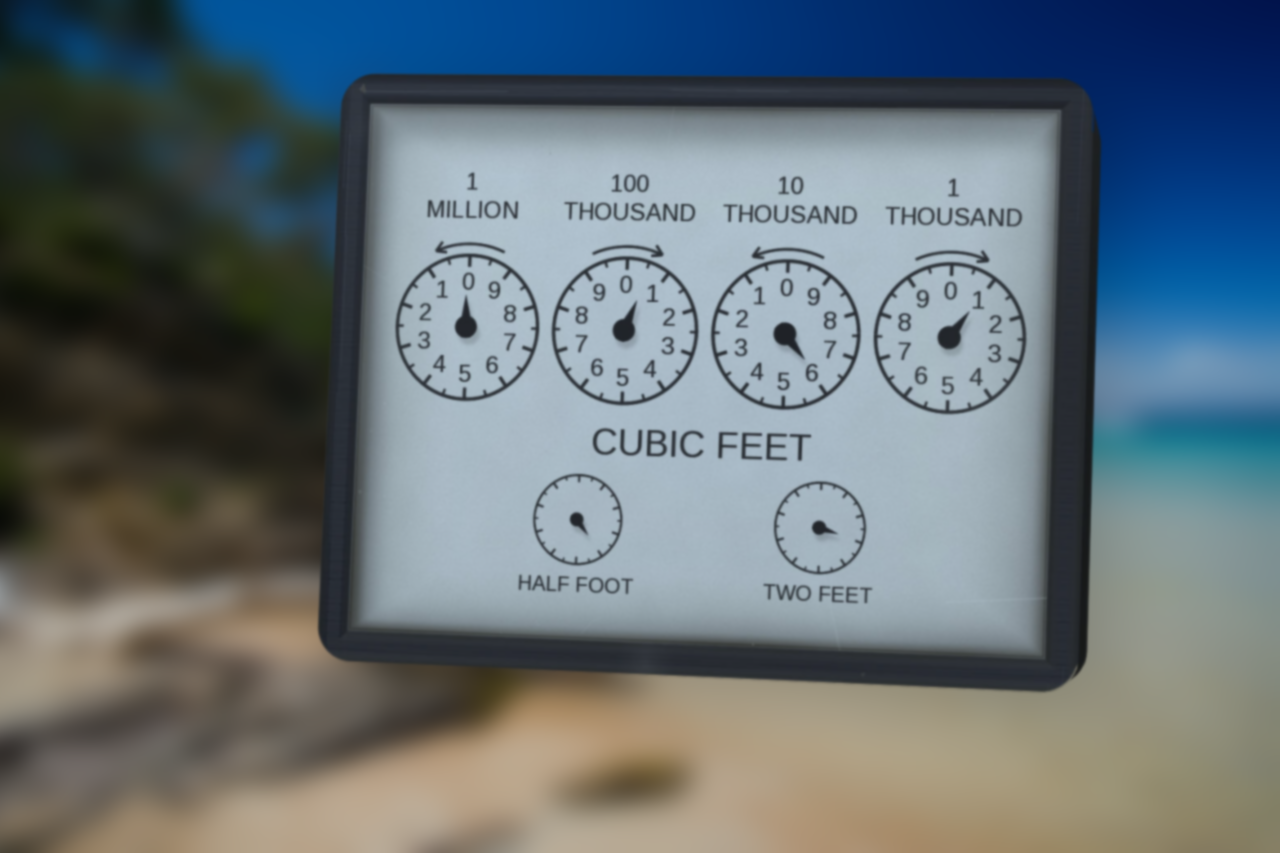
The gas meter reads 6100ft³
